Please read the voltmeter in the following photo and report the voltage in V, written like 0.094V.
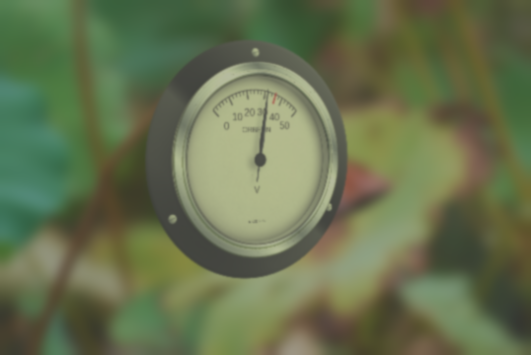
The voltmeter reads 30V
